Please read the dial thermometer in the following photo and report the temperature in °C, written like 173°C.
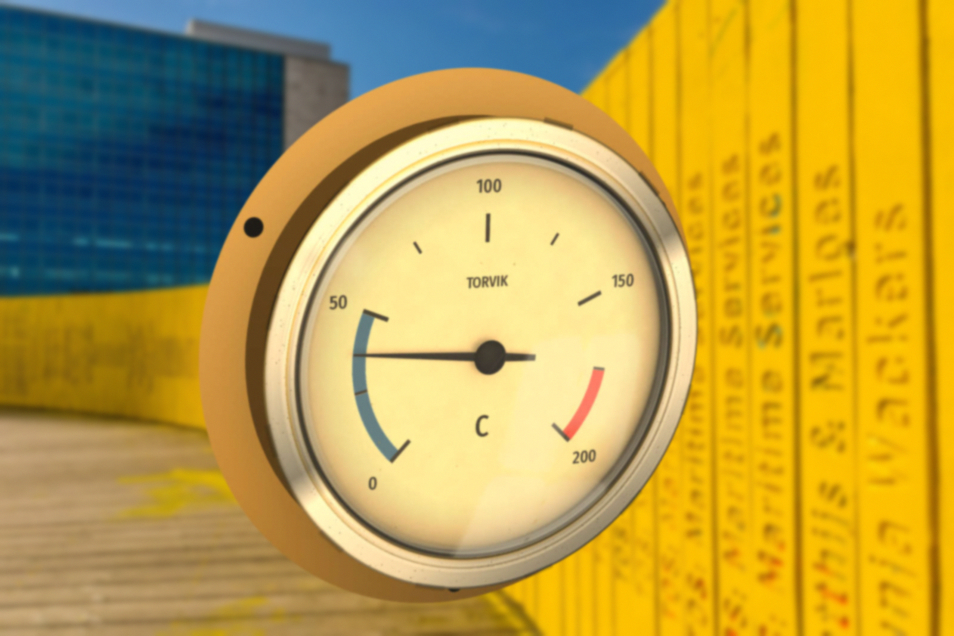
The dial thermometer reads 37.5°C
